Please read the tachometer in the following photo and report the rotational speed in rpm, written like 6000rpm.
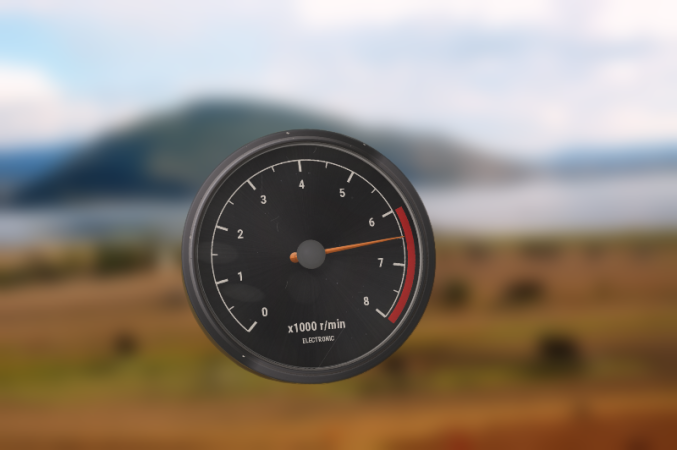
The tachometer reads 6500rpm
